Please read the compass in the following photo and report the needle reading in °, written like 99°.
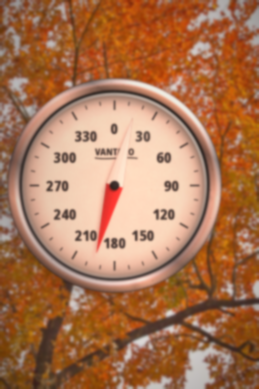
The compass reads 195°
